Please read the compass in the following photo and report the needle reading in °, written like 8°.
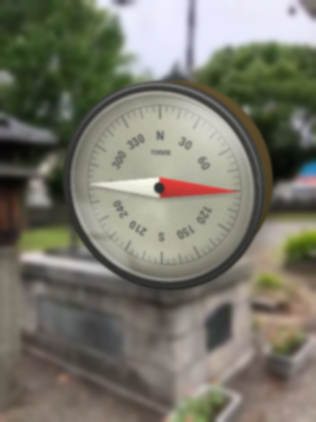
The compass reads 90°
